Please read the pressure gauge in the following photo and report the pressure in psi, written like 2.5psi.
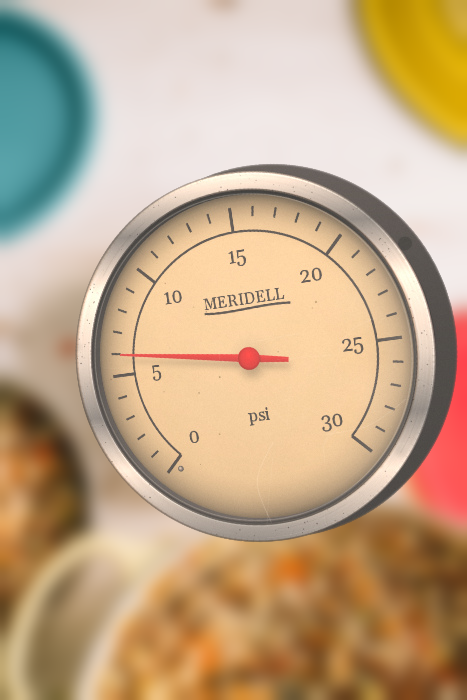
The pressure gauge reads 6psi
